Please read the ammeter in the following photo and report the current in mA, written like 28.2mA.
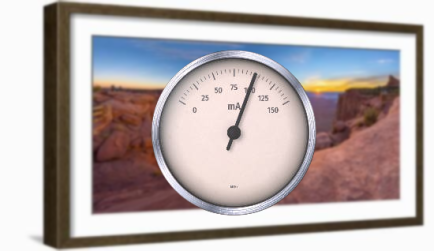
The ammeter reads 100mA
